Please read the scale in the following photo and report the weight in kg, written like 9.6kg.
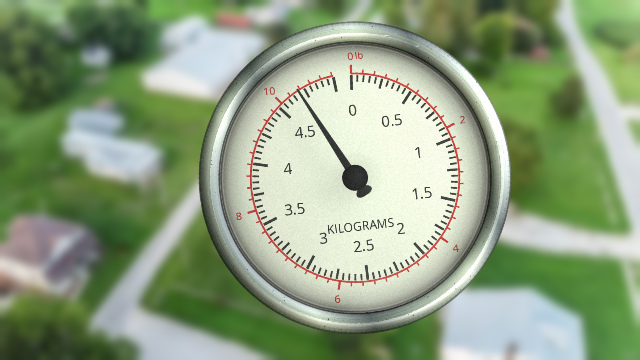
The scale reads 4.7kg
